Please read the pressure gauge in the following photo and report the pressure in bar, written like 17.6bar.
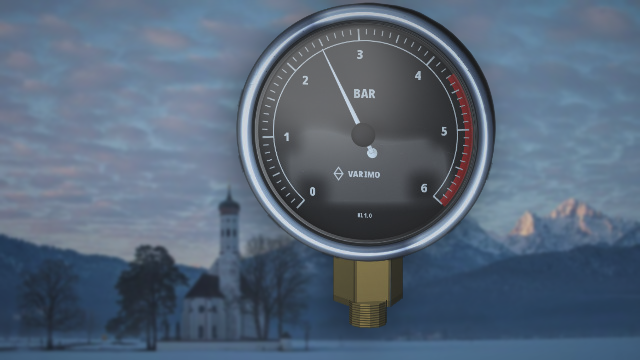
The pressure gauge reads 2.5bar
